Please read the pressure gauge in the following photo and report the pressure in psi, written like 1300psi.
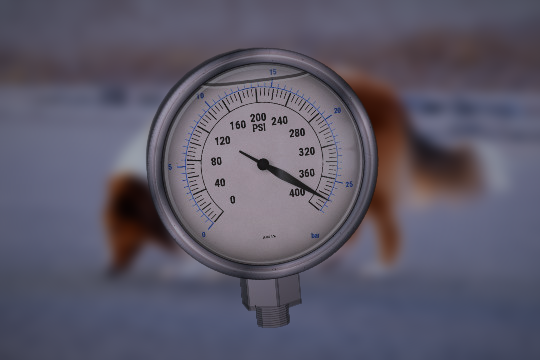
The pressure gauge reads 385psi
